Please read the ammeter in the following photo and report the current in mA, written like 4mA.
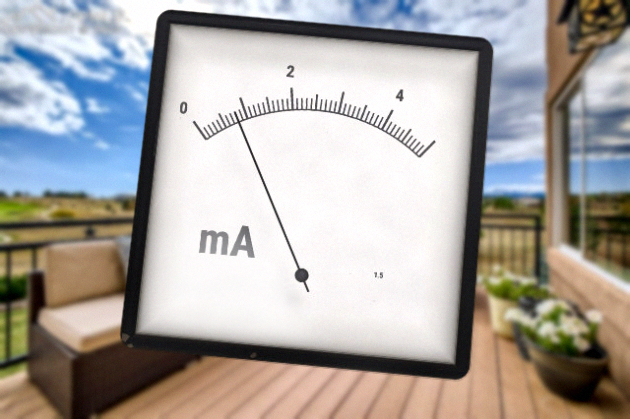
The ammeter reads 0.8mA
